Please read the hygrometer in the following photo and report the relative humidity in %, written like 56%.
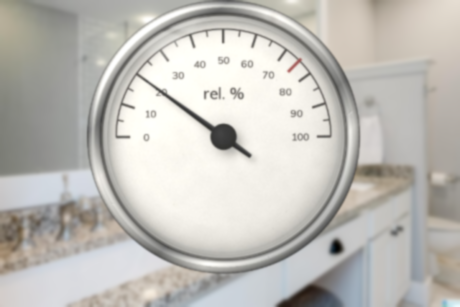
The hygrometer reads 20%
